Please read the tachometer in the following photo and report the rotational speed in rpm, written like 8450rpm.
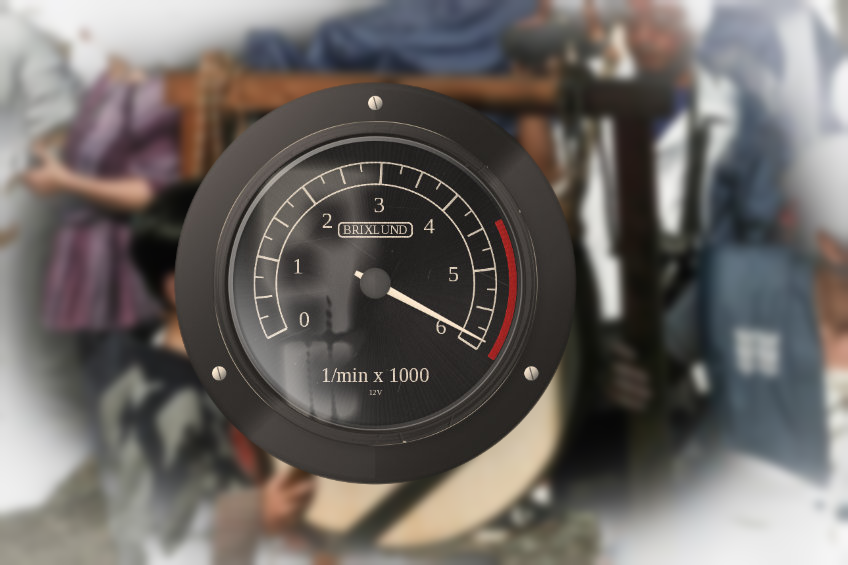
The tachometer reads 5875rpm
